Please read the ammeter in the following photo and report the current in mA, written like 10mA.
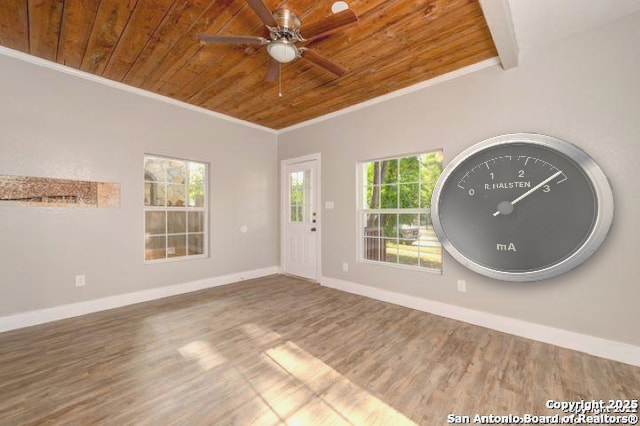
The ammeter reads 2.8mA
